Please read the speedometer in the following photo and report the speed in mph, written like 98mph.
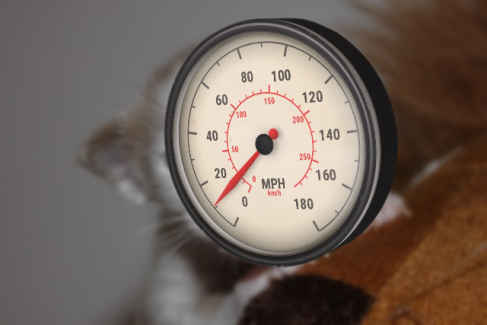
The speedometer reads 10mph
